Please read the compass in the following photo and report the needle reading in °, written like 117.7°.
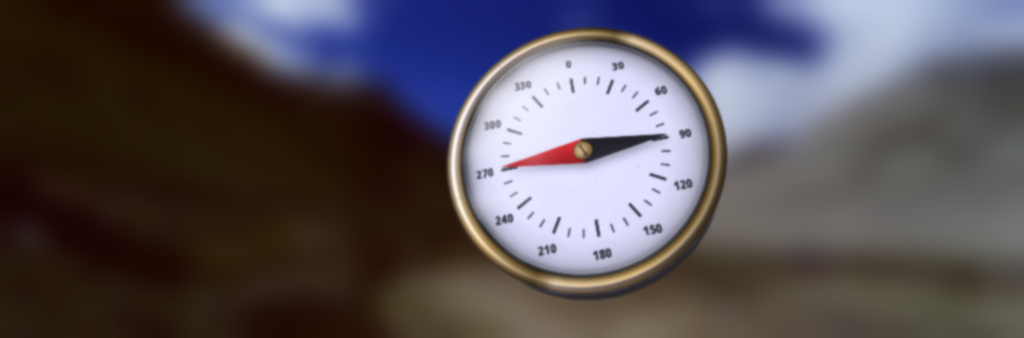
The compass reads 270°
